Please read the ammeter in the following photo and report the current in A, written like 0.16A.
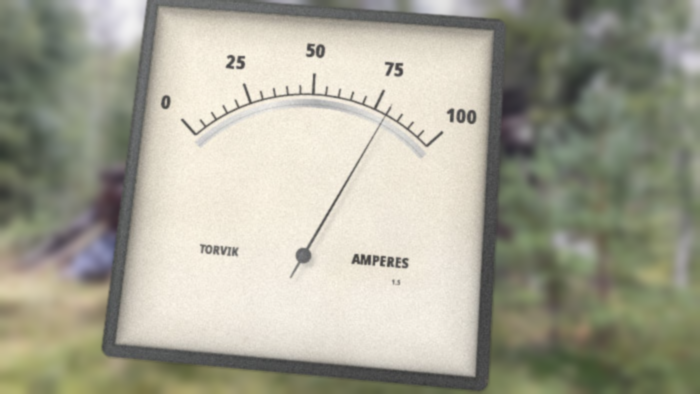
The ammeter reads 80A
